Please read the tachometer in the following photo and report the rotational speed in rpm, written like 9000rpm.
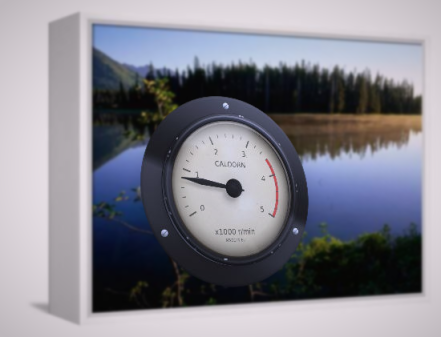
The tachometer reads 800rpm
